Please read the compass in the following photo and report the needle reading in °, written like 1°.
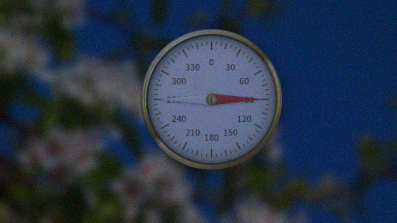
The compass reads 90°
